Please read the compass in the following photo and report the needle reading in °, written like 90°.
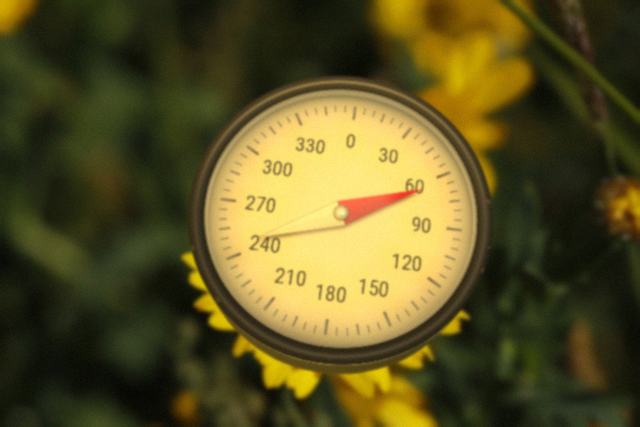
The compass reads 65°
